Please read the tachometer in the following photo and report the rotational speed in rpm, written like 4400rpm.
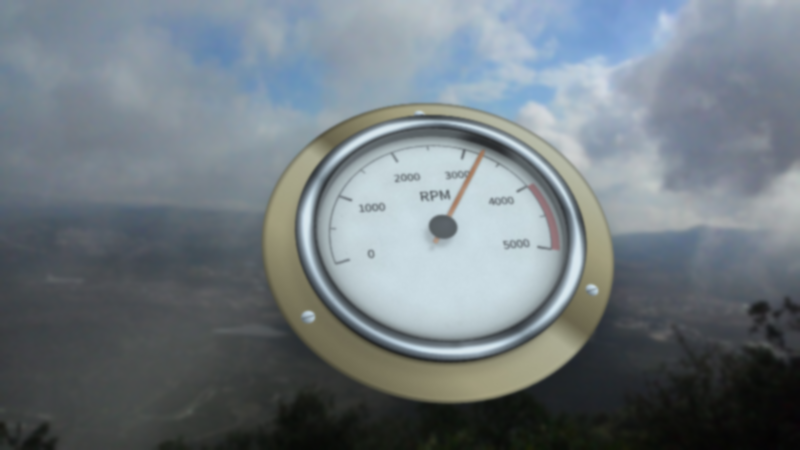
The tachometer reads 3250rpm
